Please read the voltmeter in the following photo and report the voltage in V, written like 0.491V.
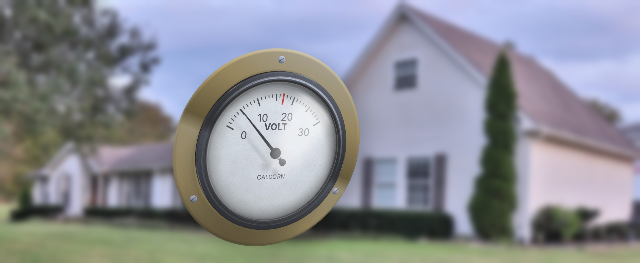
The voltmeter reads 5V
